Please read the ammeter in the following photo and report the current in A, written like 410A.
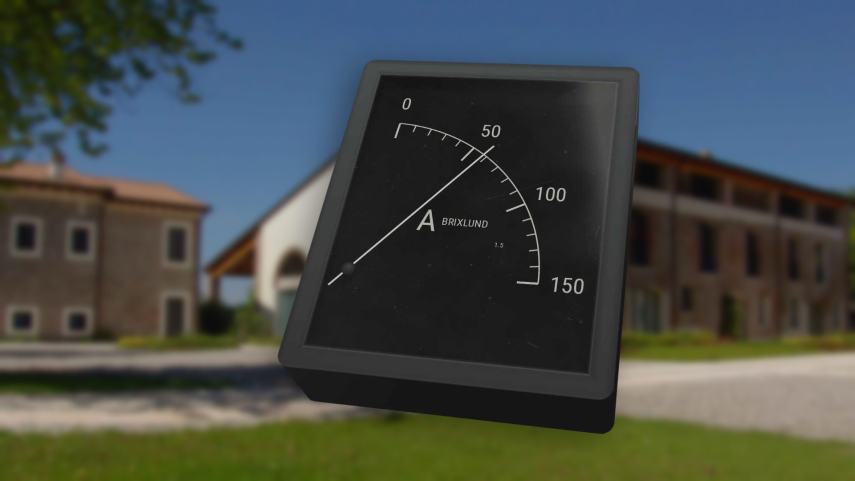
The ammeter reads 60A
